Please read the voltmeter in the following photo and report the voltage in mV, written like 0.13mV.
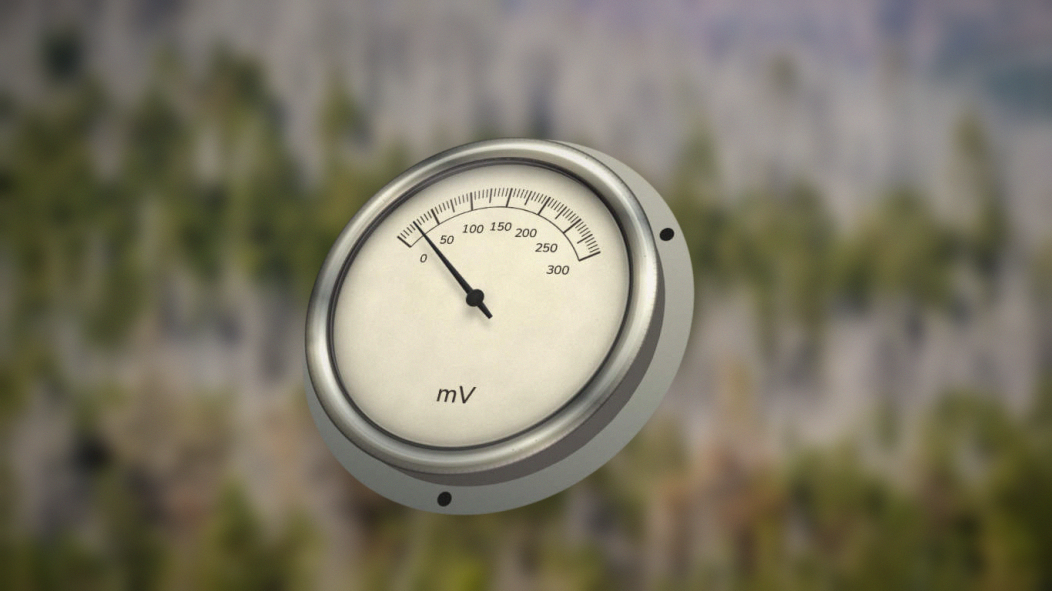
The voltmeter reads 25mV
